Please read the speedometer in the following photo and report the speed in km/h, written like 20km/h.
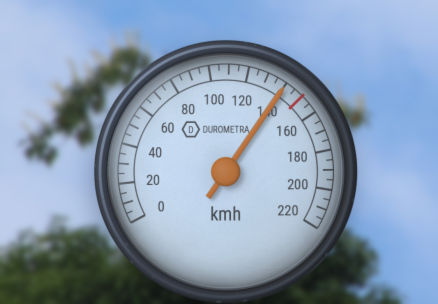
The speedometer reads 140km/h
